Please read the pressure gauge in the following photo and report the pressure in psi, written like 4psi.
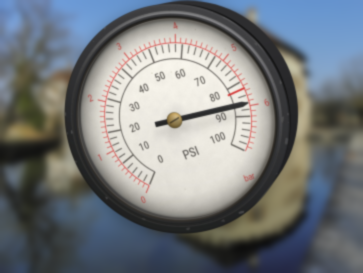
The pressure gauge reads 86psi
